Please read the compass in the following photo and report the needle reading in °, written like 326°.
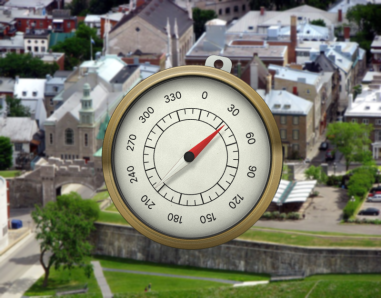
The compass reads 35°
